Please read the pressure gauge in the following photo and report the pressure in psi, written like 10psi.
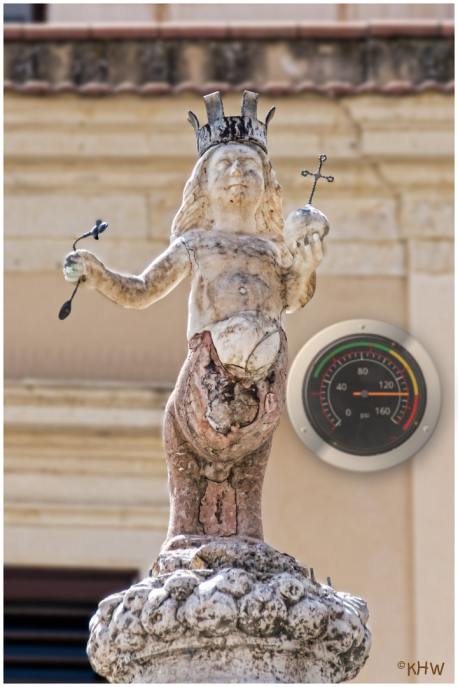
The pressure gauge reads 135psi
